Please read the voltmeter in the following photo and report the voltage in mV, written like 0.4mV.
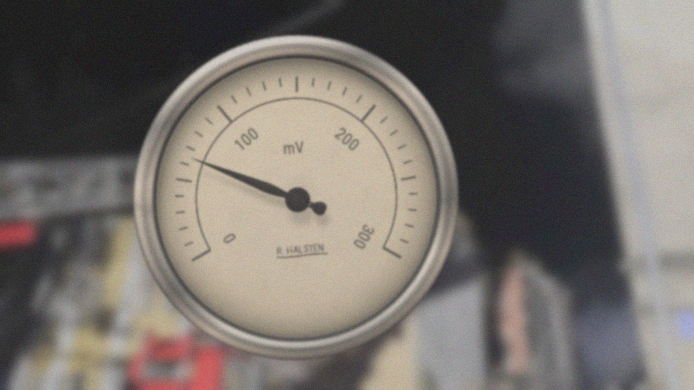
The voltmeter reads 65mV
